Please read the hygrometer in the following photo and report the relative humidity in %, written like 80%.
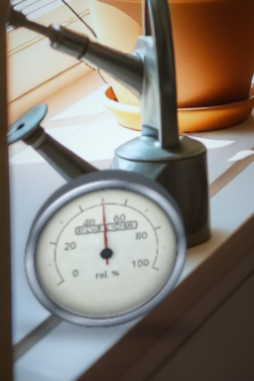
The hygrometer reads 50%
